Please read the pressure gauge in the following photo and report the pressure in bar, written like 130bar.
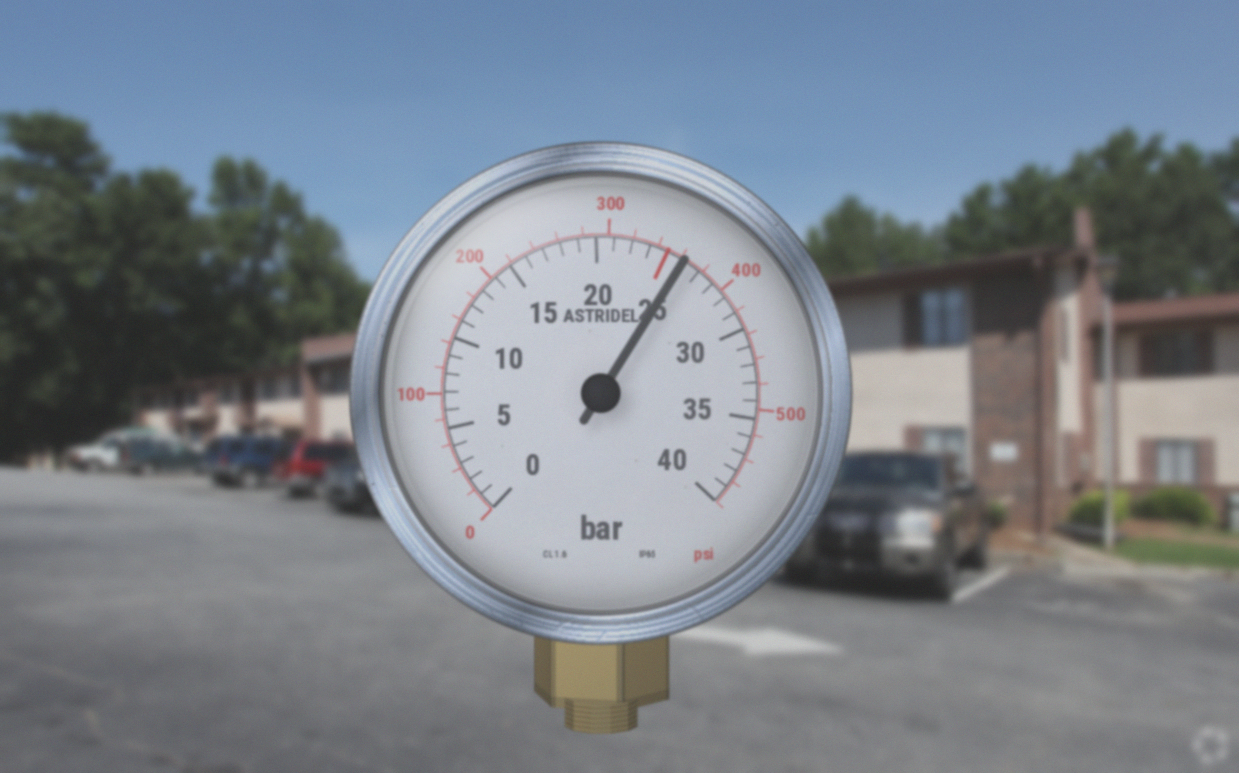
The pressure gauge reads 25bar
